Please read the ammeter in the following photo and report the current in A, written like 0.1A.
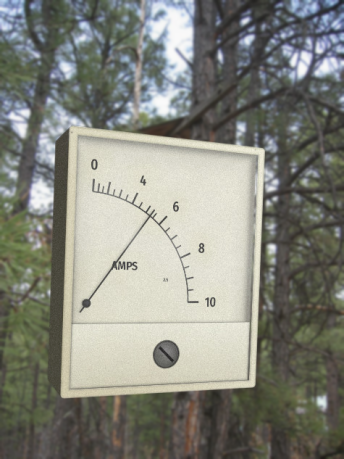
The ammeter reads 5.25A
